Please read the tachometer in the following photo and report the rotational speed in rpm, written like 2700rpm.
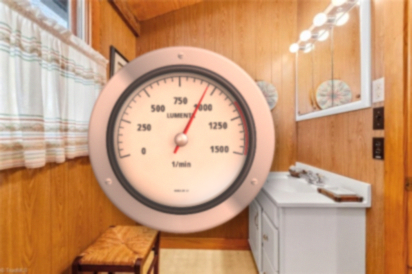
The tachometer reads 950rpm
